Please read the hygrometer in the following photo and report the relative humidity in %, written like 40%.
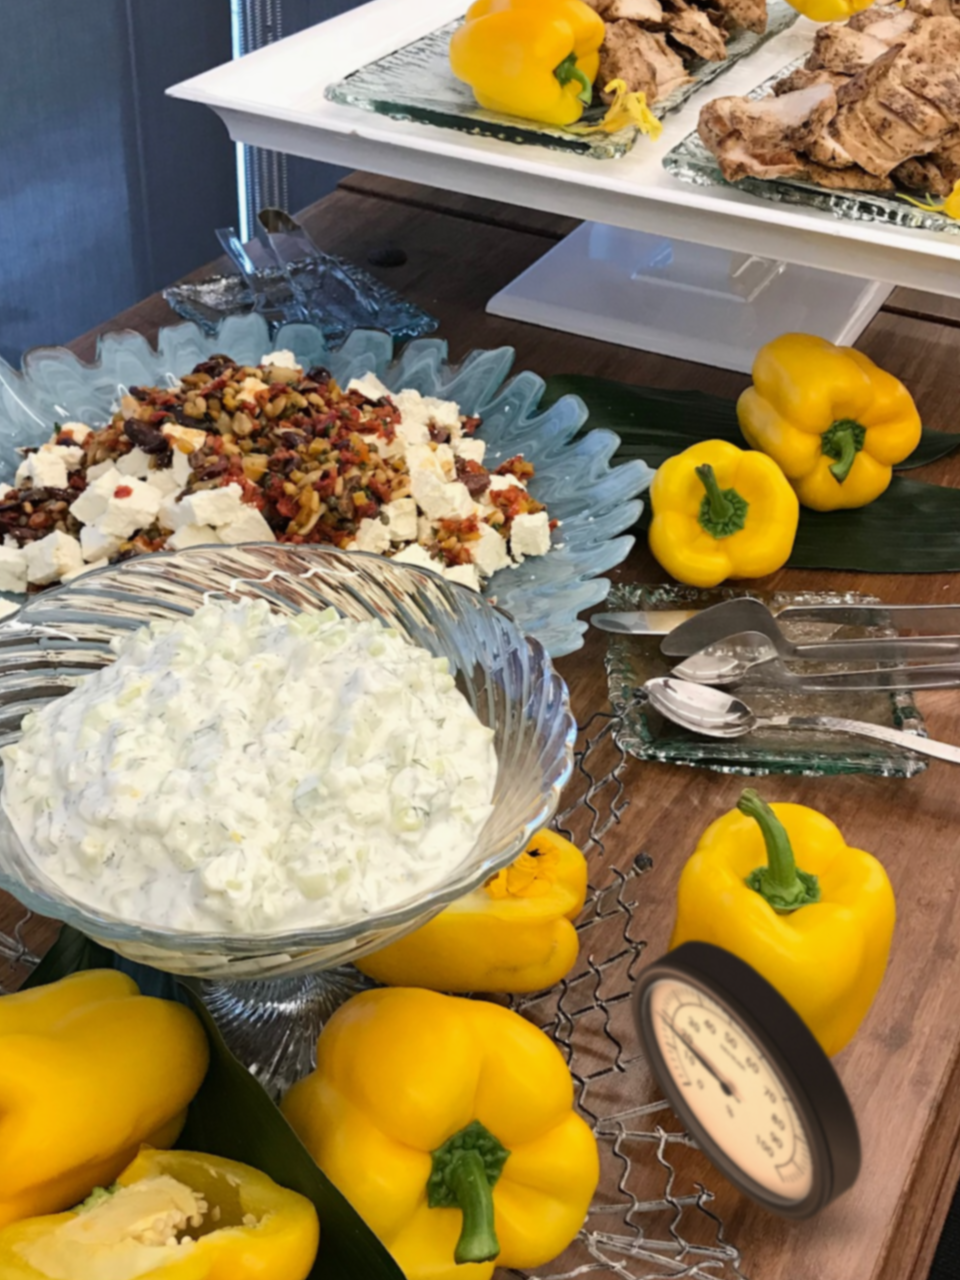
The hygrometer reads 20%
